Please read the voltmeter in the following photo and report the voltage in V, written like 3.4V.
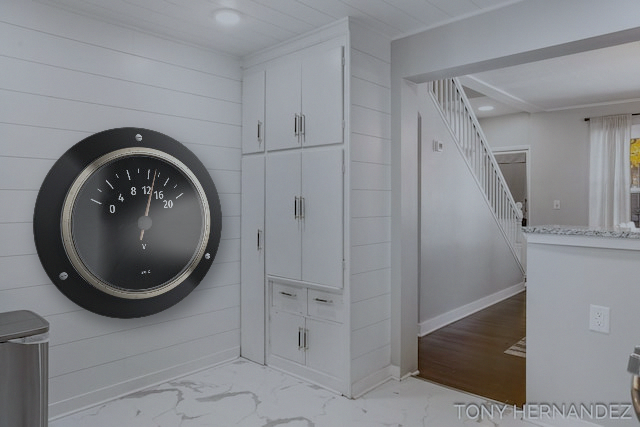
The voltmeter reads 13V
